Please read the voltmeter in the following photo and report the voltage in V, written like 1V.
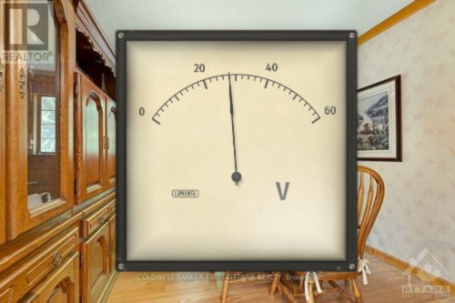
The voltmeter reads 28V
